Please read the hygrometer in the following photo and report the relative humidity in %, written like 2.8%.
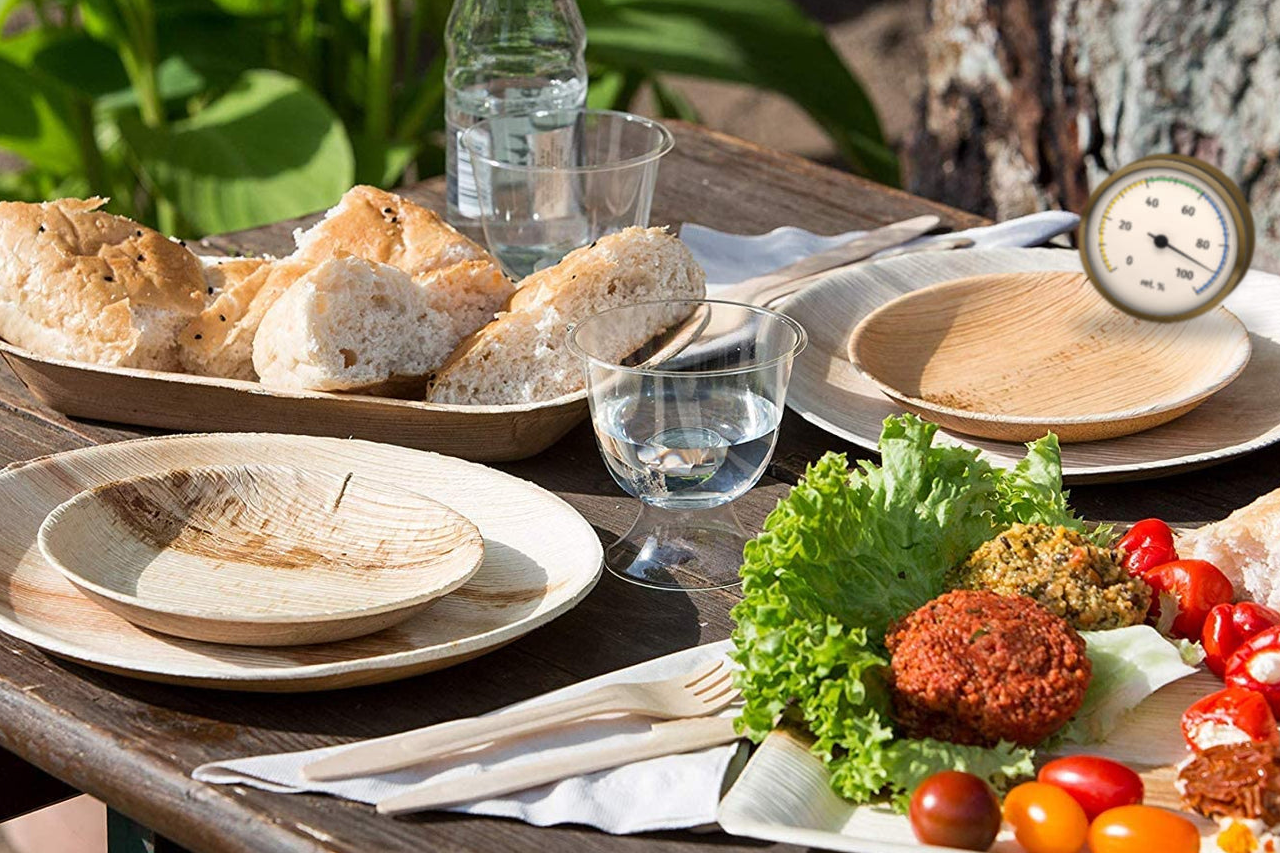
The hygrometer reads 90%
